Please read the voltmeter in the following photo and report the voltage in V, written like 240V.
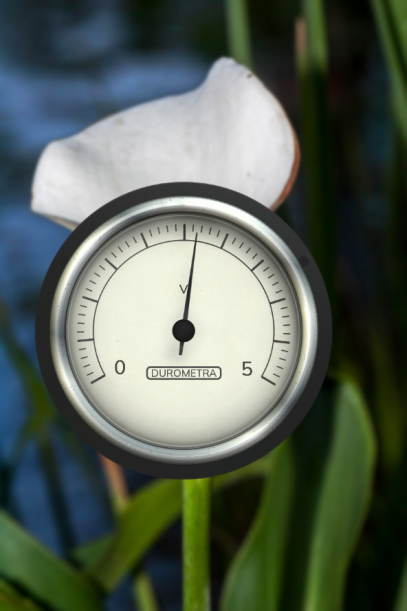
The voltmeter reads 2.65V
